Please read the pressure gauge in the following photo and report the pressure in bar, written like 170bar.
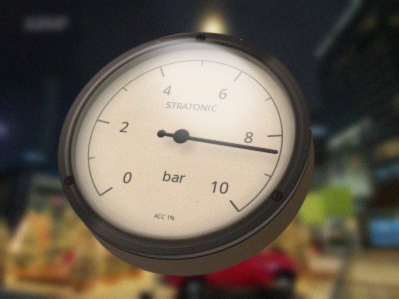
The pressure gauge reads 8.5bar
